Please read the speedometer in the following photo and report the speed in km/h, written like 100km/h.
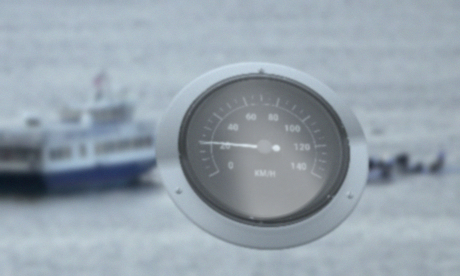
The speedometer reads 20km/h
